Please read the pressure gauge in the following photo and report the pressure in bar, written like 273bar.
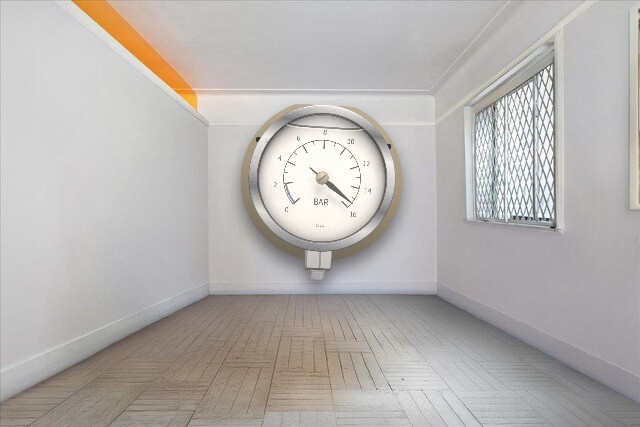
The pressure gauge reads 15.5bar
